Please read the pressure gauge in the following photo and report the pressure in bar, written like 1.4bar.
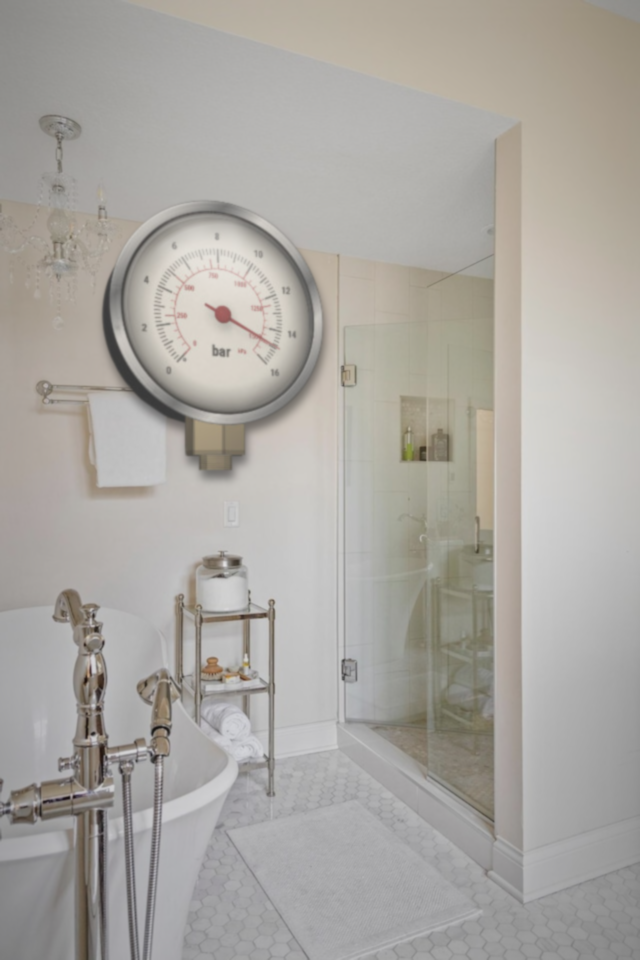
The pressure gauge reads 15bar
